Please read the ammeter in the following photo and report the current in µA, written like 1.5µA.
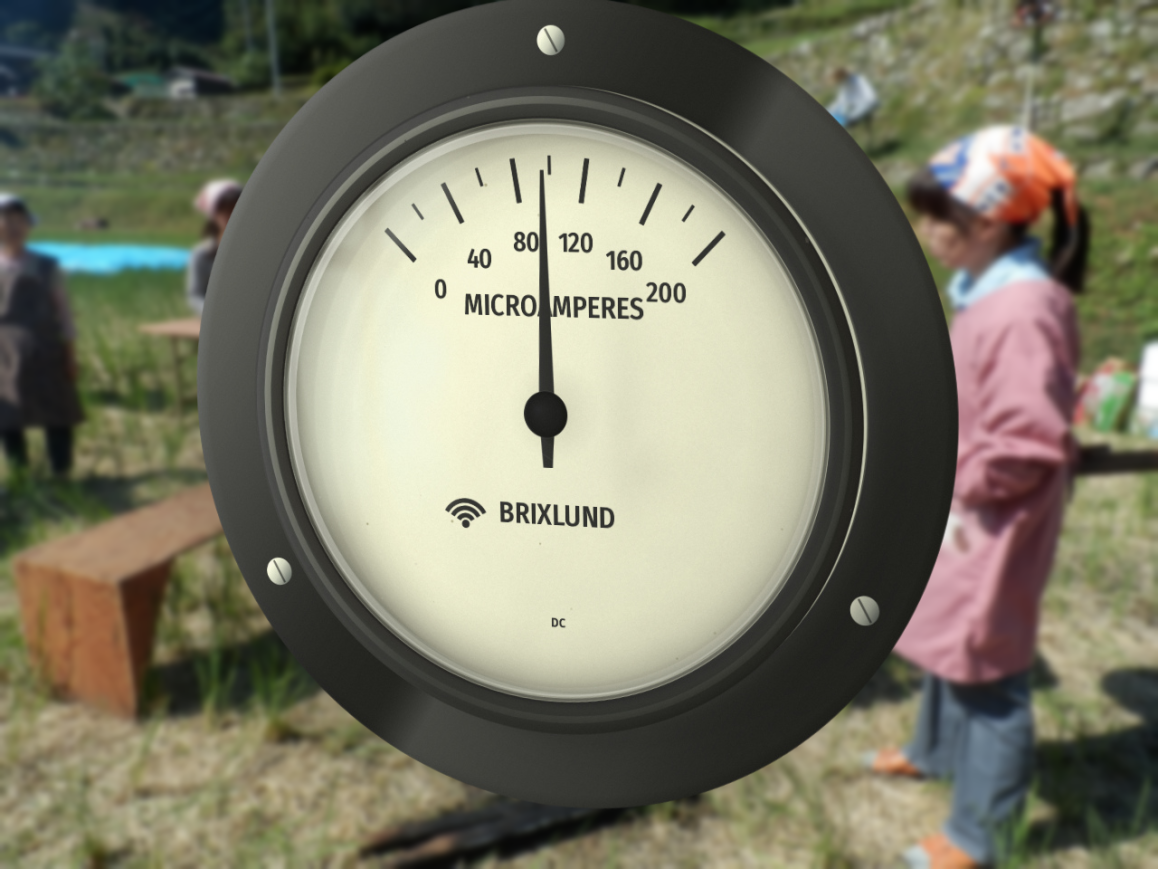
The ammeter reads 100µA
